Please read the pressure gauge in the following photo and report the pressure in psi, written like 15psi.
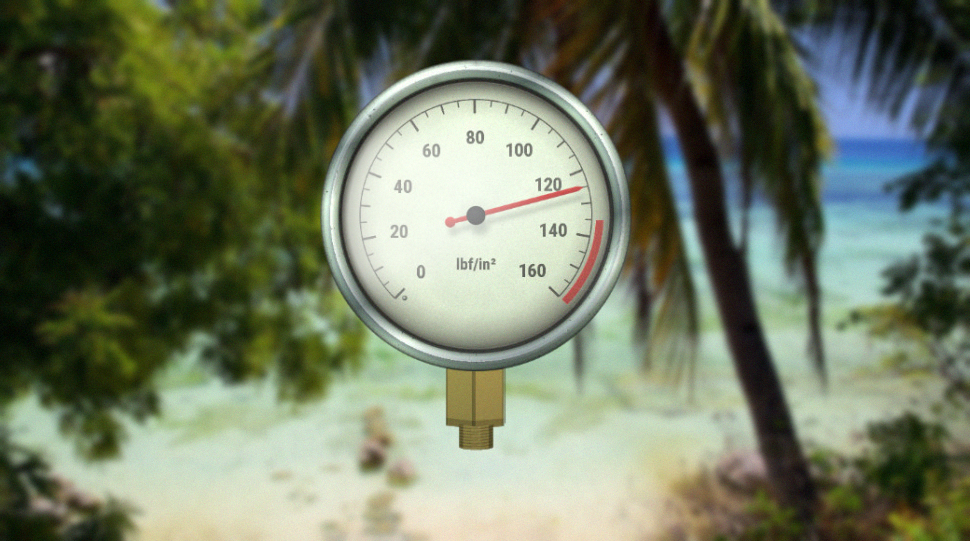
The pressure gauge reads 125psi
